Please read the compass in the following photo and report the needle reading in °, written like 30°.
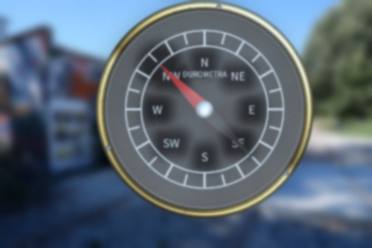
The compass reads 315°
